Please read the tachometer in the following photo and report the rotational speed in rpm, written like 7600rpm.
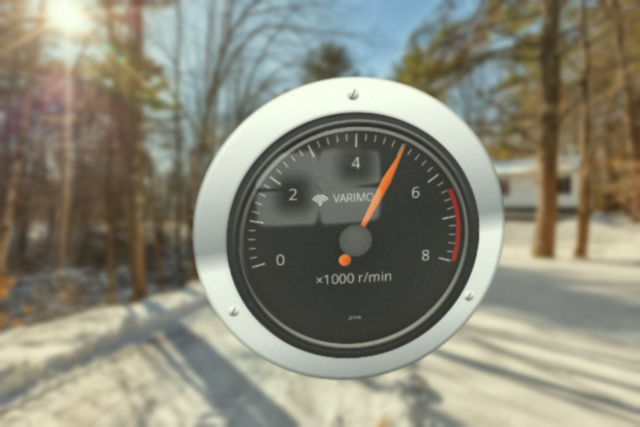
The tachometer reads 5000rpm
